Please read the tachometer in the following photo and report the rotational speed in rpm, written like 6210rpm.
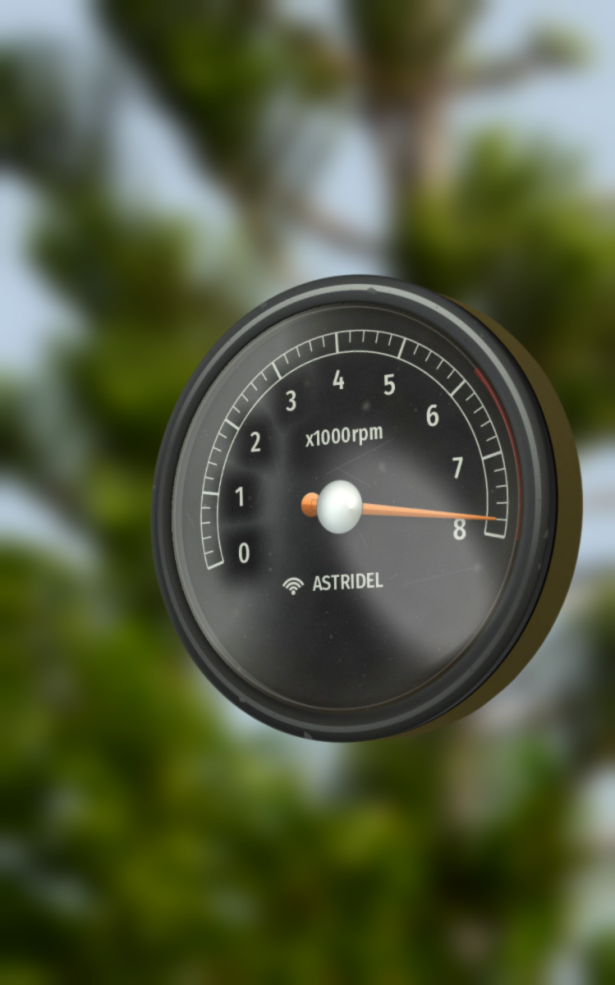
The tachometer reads 7800rpm
